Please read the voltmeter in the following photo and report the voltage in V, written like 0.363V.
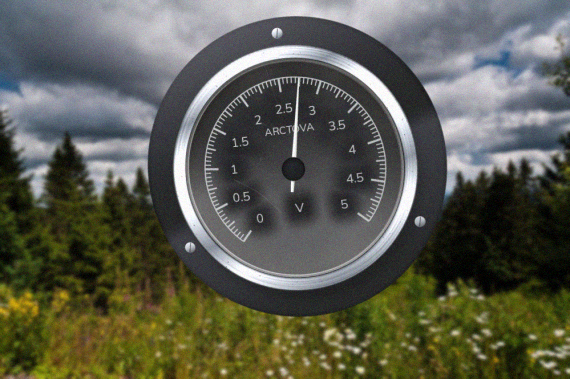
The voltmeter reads 2.75V
